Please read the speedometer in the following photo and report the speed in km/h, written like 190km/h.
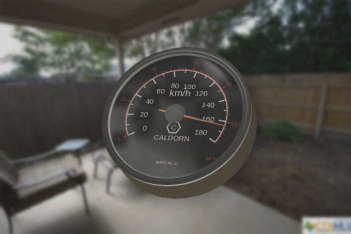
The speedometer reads 165km/h
